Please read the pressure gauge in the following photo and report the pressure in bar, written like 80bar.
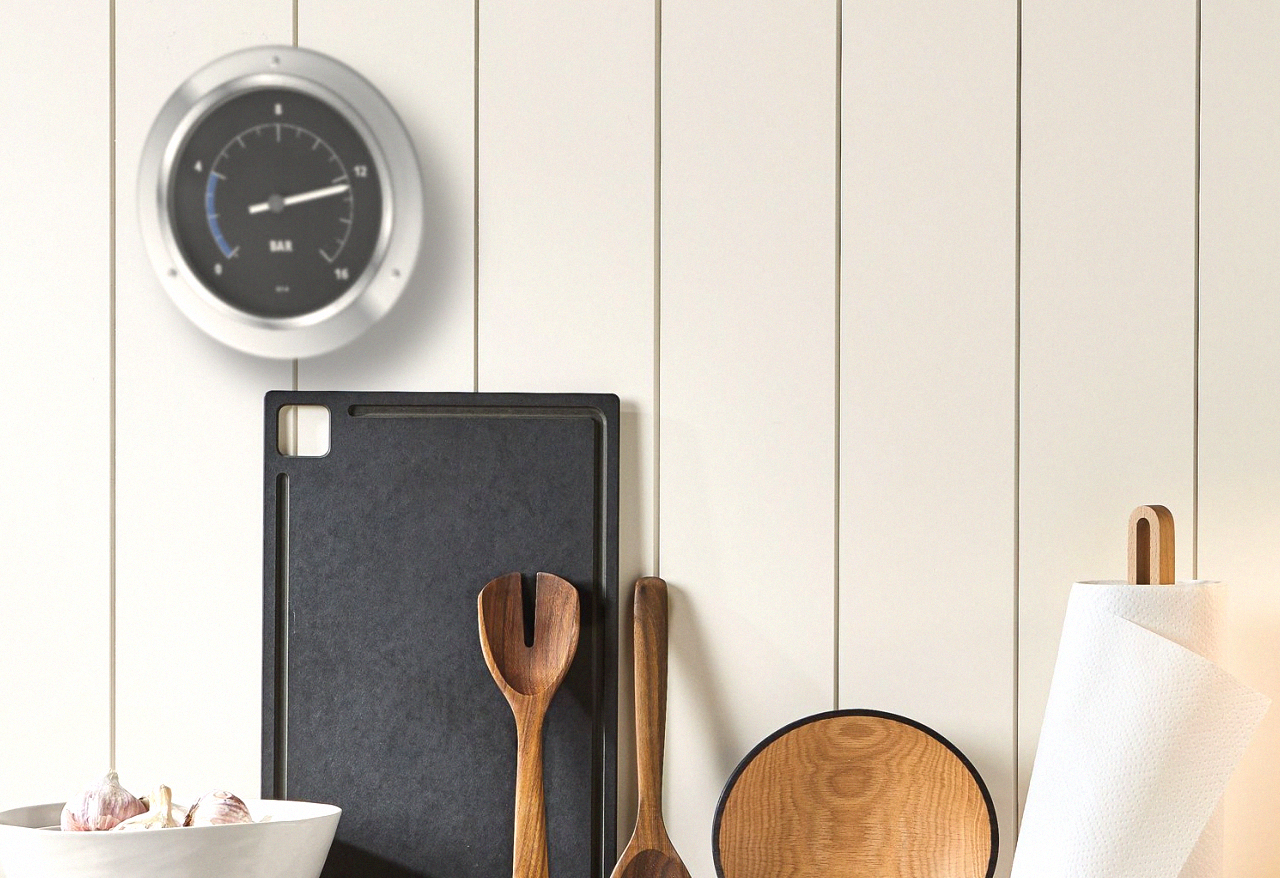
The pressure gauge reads 12.5bar
